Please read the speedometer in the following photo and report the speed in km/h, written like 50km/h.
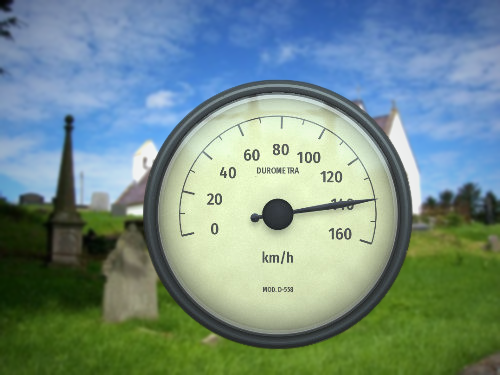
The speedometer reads 140km/h
